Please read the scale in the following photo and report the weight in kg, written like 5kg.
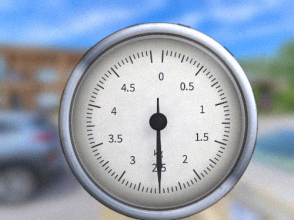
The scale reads 2.5kg
